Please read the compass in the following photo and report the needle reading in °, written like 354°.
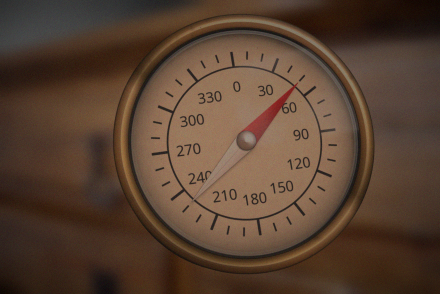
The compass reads 50°
